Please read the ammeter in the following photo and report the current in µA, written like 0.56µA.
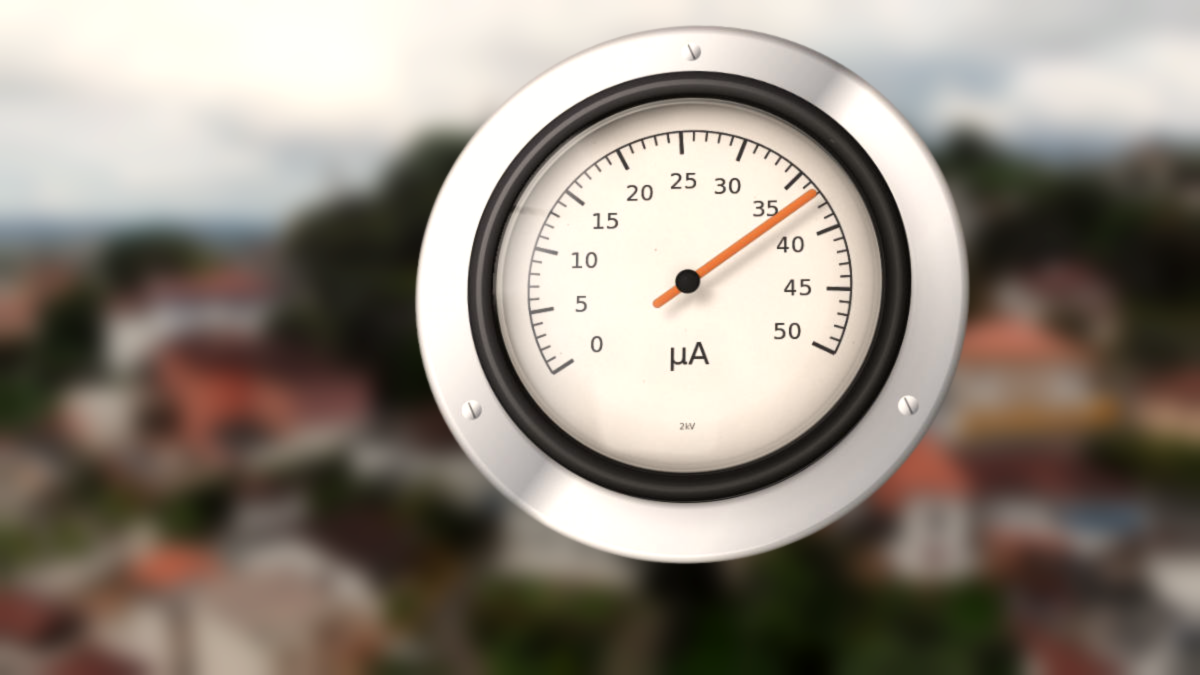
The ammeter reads 37µA
